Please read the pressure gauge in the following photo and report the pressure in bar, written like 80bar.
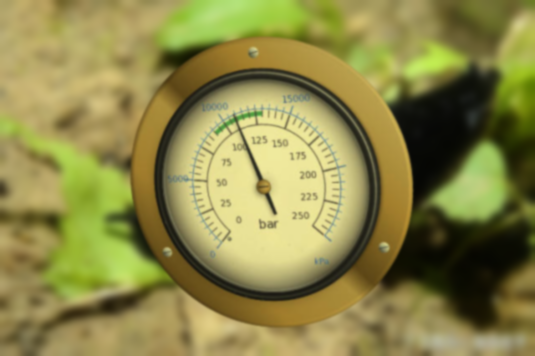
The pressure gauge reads 110bar
